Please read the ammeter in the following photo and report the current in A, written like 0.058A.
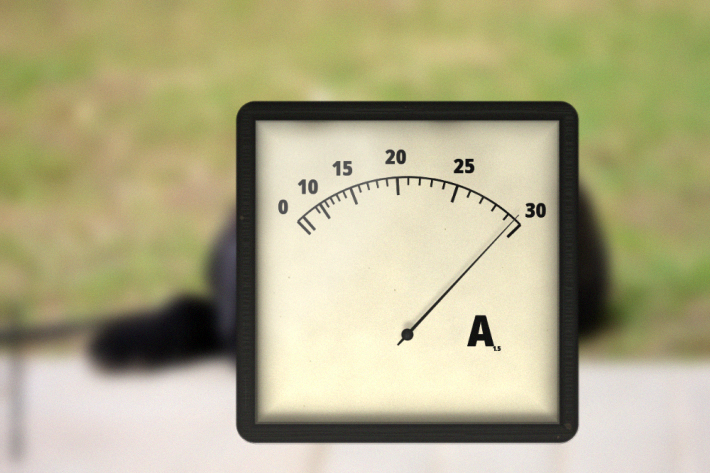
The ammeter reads 29.5A
